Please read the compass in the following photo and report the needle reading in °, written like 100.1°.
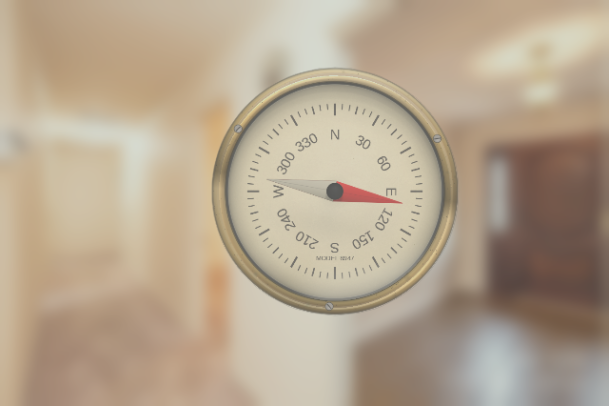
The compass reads 100°
